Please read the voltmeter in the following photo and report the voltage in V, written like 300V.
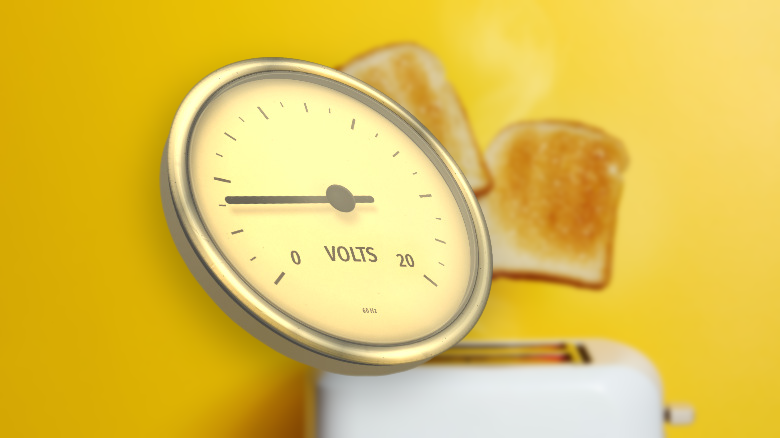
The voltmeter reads 3V
